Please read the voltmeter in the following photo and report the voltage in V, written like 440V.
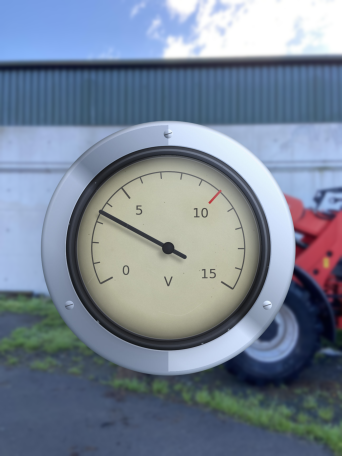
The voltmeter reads 3.5V
